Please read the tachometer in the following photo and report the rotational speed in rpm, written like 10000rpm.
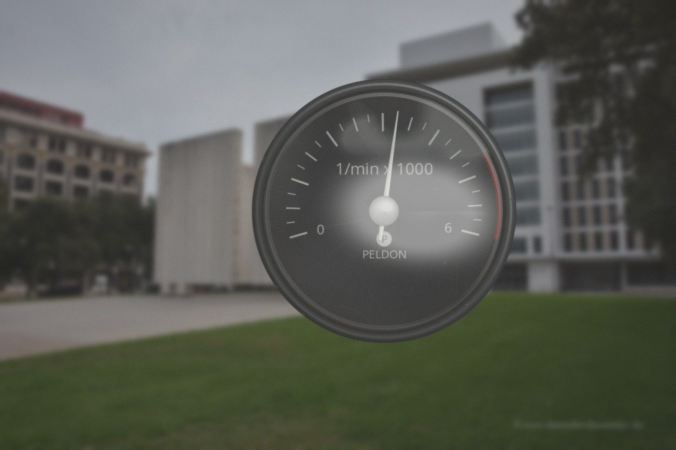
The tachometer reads 3250rpm
